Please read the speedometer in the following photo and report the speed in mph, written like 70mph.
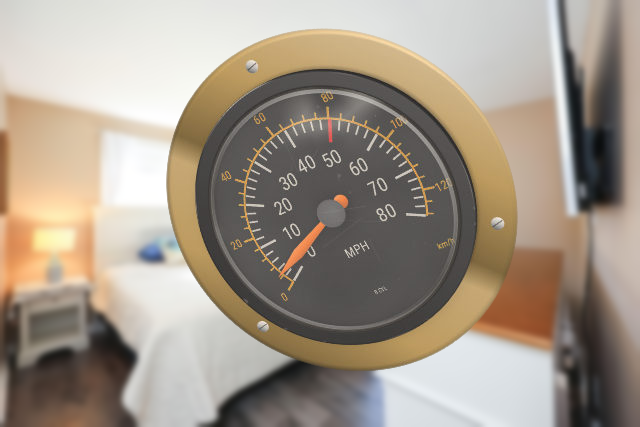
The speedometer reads 3mph
